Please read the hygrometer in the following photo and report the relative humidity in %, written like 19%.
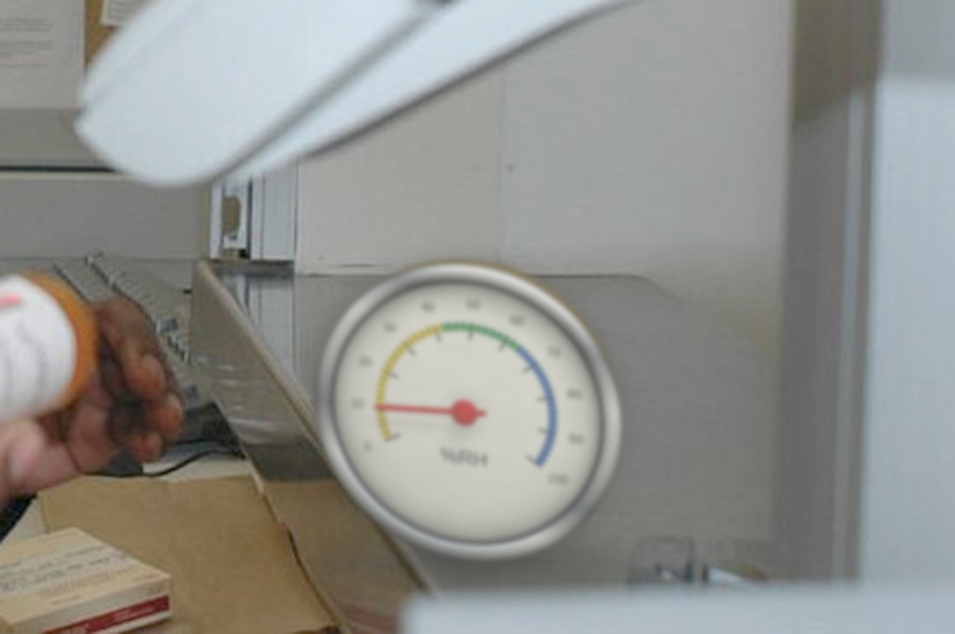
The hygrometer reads 10%
